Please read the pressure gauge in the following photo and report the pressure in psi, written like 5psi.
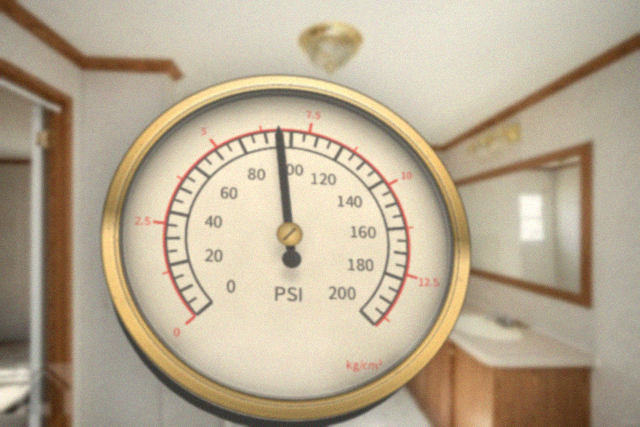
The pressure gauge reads 95psi
